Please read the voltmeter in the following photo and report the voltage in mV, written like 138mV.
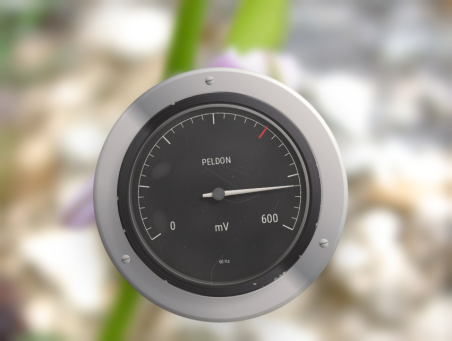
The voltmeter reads 520mV
